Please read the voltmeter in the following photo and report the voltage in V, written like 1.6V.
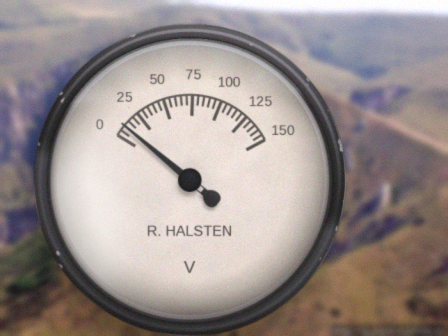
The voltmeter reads 10V
